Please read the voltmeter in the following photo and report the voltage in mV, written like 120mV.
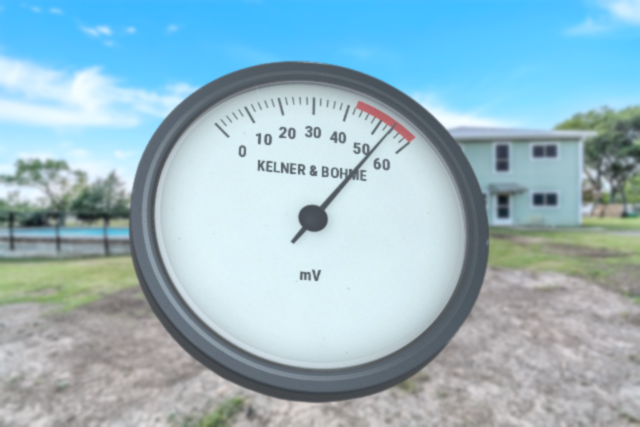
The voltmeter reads 54mV
